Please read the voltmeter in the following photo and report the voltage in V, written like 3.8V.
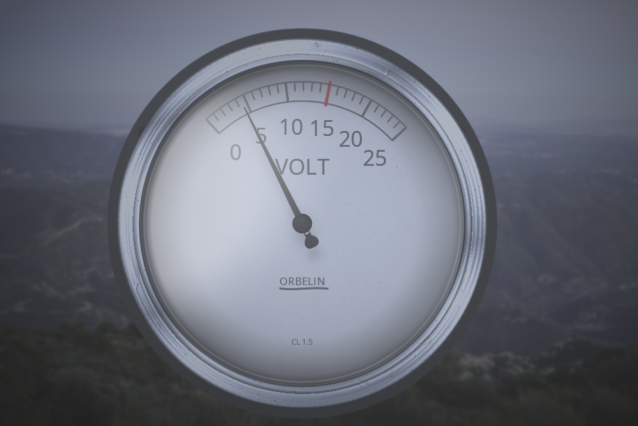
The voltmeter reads 4.5V
